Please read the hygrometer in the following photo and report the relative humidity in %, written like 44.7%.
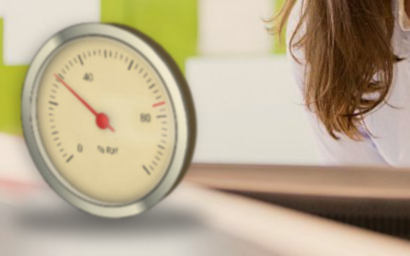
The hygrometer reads 30%
